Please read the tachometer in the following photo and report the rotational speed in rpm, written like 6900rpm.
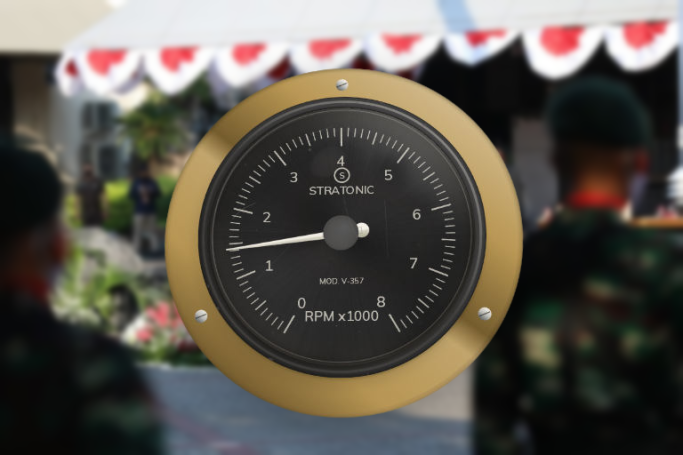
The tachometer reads 1400rpm
